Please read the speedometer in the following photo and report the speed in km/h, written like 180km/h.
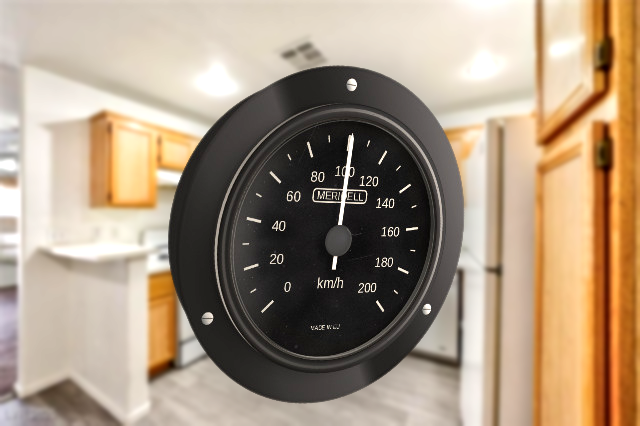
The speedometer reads 100km/h
